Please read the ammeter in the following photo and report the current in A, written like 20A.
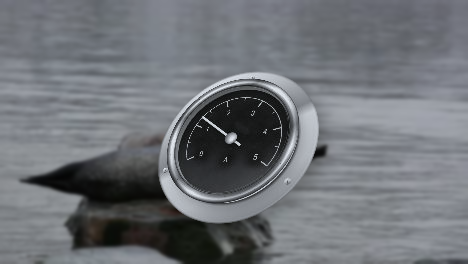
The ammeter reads 1.25A
